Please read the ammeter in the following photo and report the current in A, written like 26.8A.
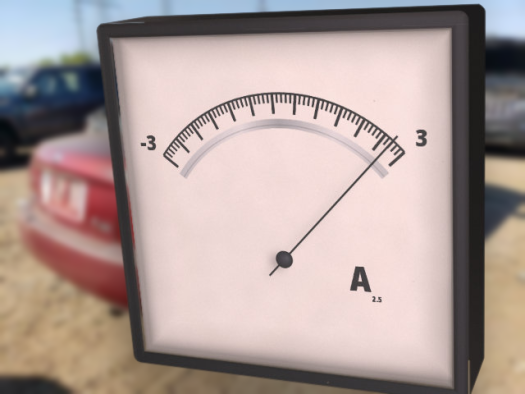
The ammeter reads 2.7A
